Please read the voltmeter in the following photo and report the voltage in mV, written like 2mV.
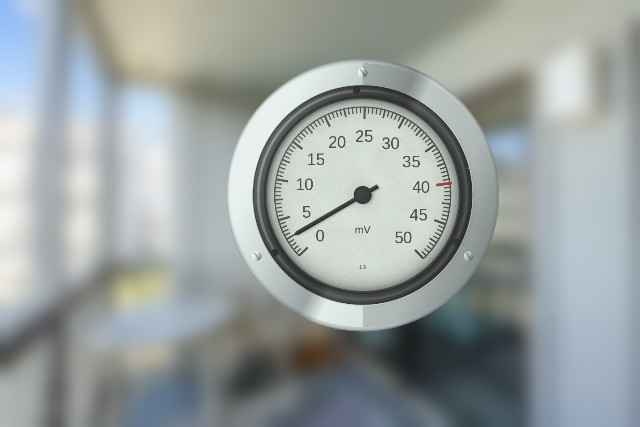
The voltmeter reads 2.5mV
